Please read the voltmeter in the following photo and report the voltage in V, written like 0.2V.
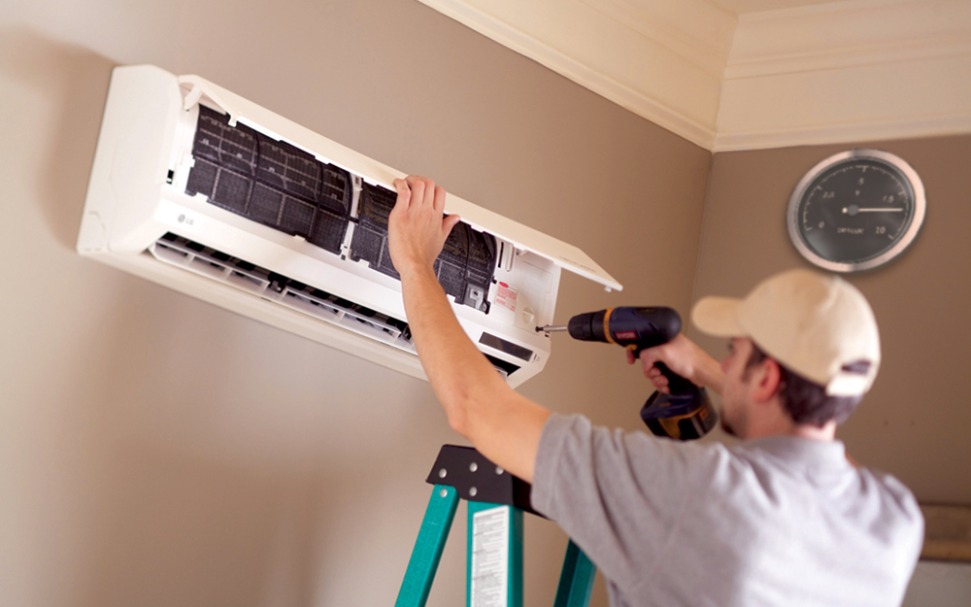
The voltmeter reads 8.5V
